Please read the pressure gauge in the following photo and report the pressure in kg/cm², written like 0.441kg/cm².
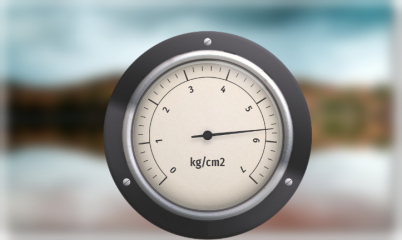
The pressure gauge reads 5.7kg/cm²
